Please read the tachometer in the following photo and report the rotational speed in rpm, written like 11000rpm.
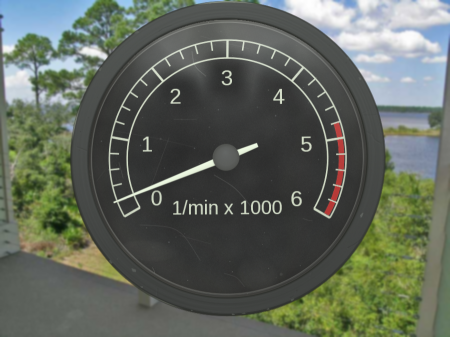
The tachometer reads 200rpm
